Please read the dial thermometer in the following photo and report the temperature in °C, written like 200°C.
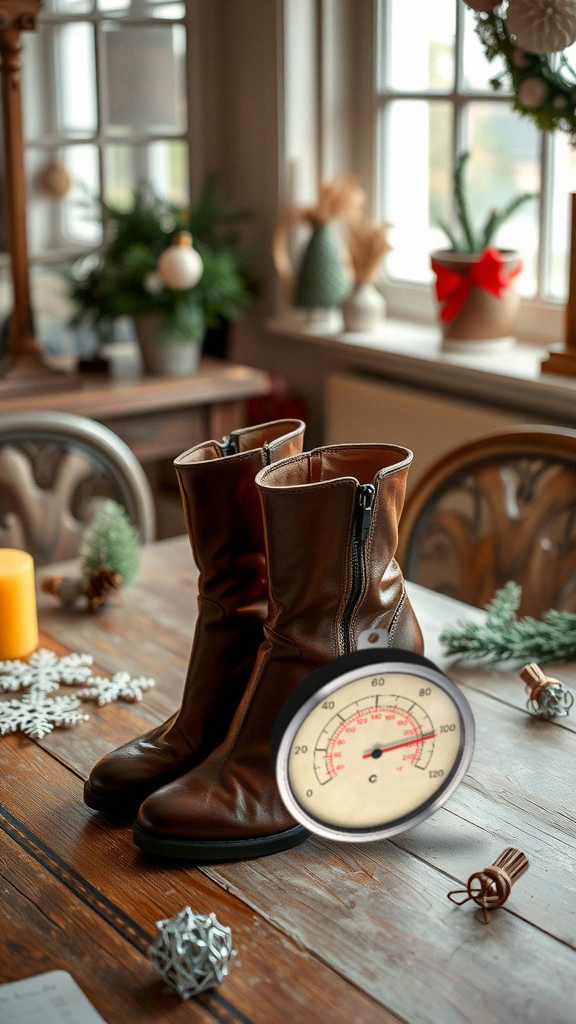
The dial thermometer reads 100°C
